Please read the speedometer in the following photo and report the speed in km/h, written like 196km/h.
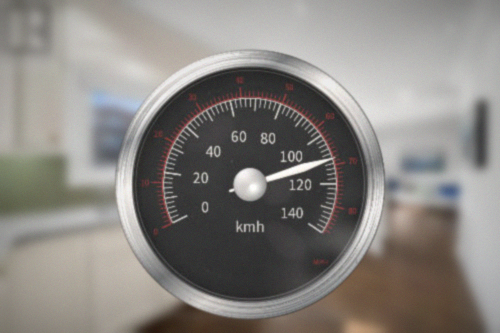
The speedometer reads 110km/h
